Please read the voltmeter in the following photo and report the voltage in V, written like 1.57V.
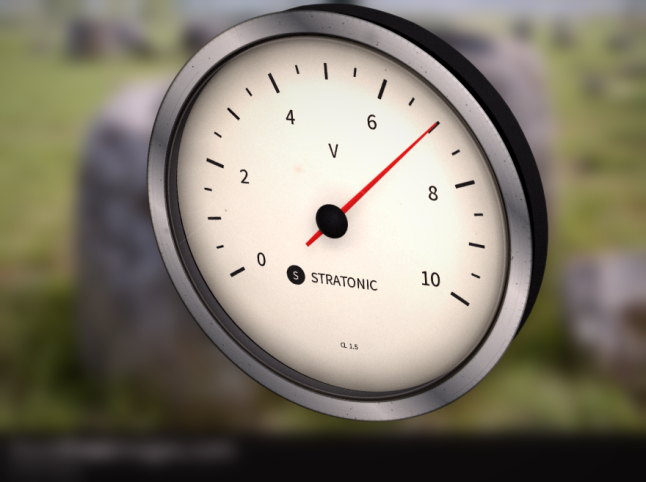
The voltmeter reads 7V
